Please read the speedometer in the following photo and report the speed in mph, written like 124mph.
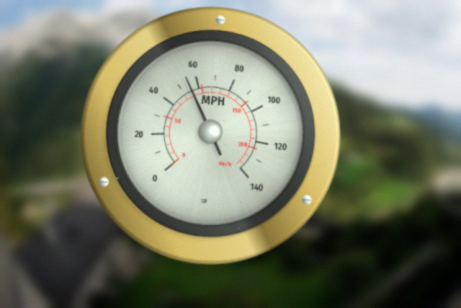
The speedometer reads 55mph
